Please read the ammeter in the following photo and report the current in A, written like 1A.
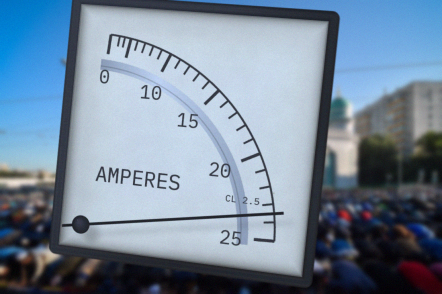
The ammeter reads 23.5A
